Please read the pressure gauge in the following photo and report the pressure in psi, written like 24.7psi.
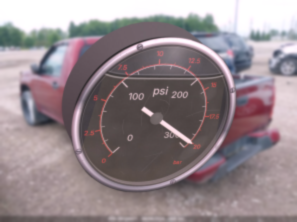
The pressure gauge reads 290psi
